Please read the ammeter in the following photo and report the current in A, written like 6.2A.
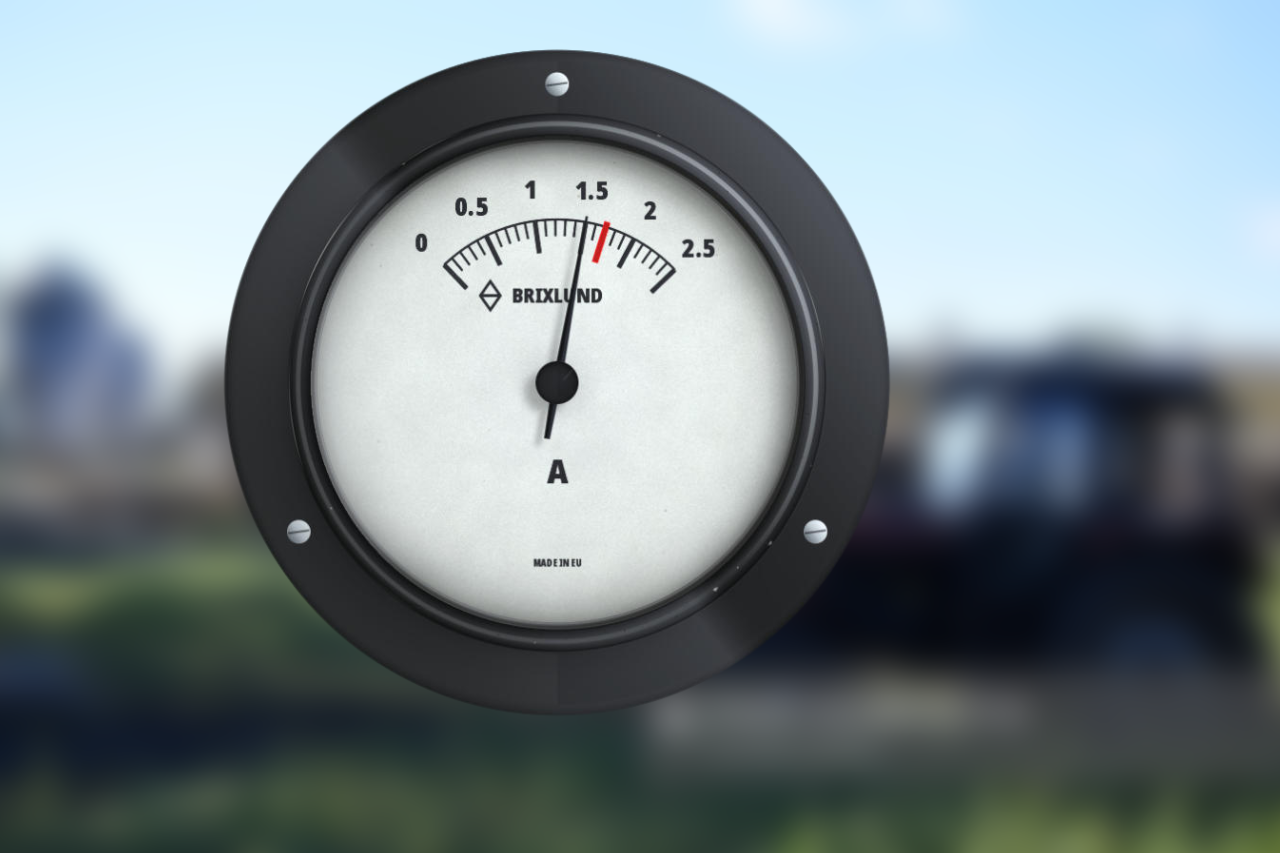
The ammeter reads 1.5A
